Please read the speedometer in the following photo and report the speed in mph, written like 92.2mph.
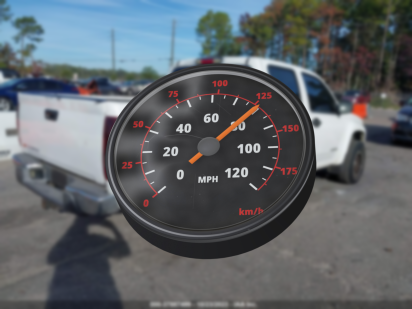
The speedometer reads 80mph
